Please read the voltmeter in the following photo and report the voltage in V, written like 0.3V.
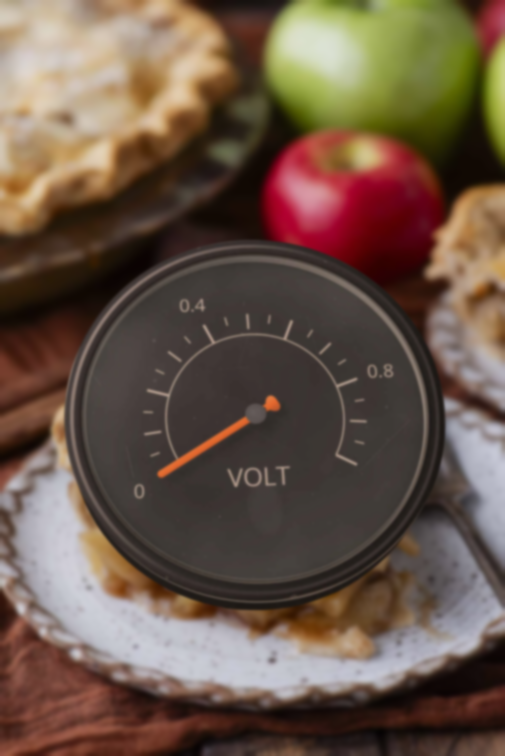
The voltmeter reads 0V
